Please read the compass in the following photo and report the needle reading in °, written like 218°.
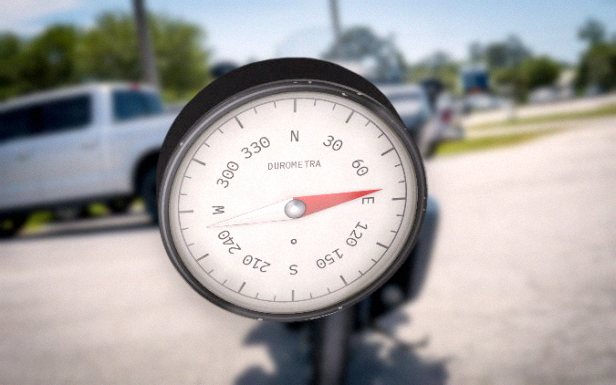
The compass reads 80°
